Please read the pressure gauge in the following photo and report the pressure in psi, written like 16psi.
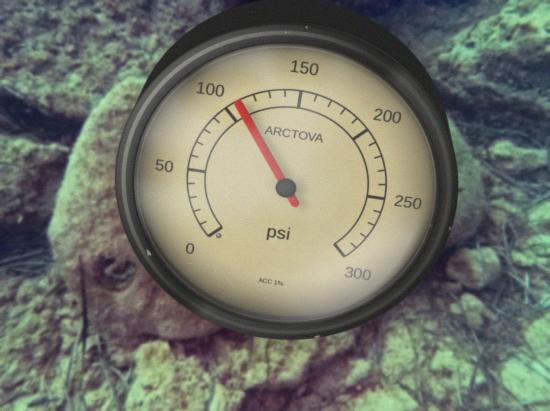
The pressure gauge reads 110psi
